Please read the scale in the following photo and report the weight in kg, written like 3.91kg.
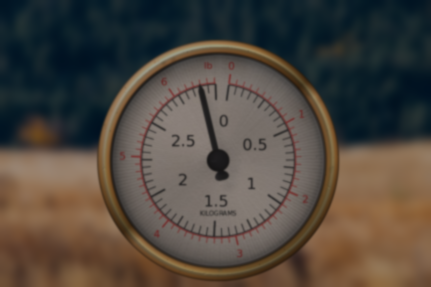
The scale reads 2.9kg
